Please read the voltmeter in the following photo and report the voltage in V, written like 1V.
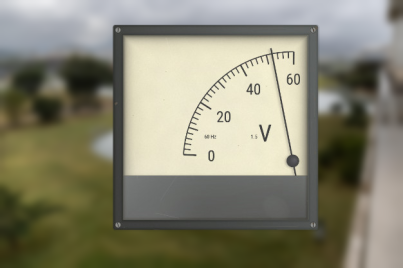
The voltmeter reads 52V
